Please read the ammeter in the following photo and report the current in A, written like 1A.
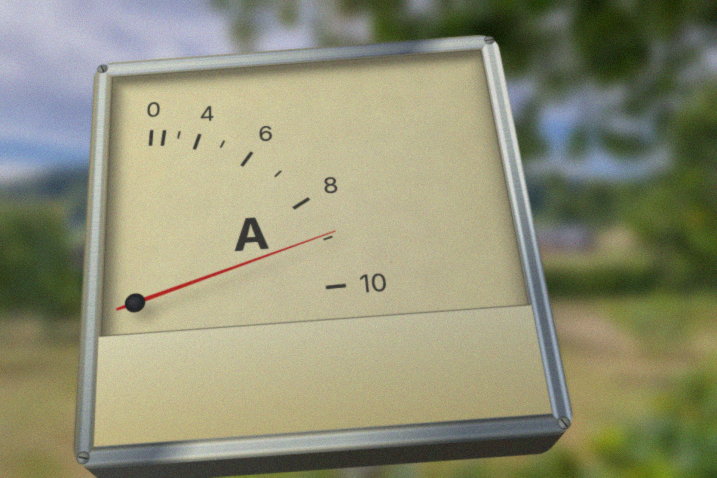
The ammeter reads 9A
